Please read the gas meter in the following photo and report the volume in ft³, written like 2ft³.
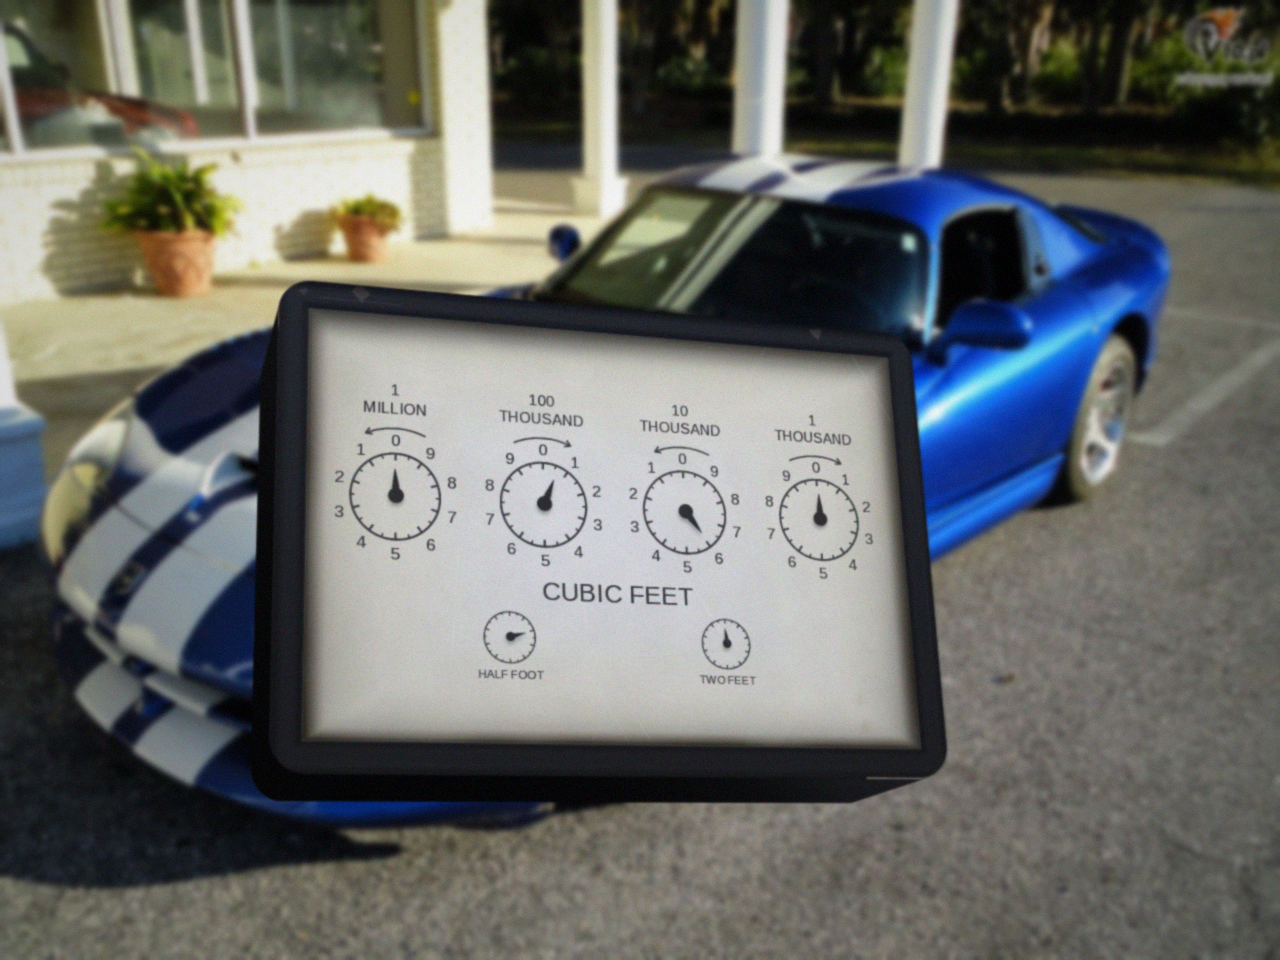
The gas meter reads 6000ft³
